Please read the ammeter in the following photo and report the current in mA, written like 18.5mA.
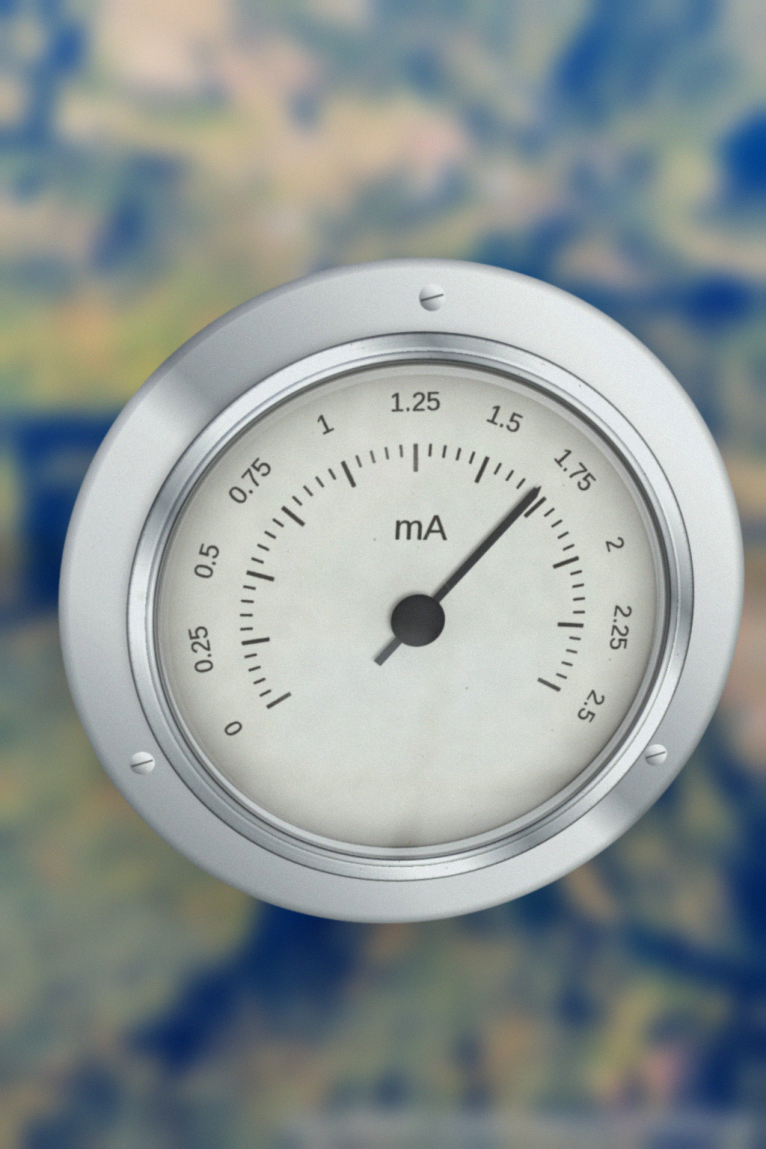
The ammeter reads 1.7mA
